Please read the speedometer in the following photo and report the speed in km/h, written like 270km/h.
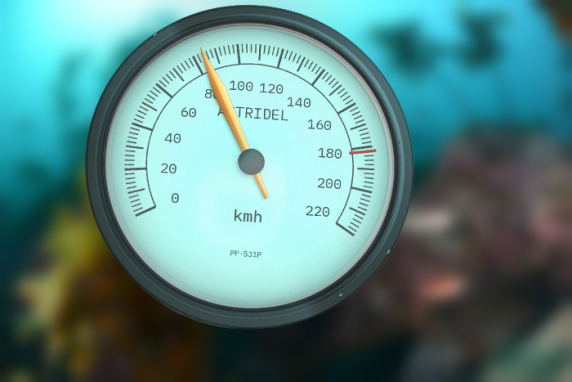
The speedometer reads 84km/h
